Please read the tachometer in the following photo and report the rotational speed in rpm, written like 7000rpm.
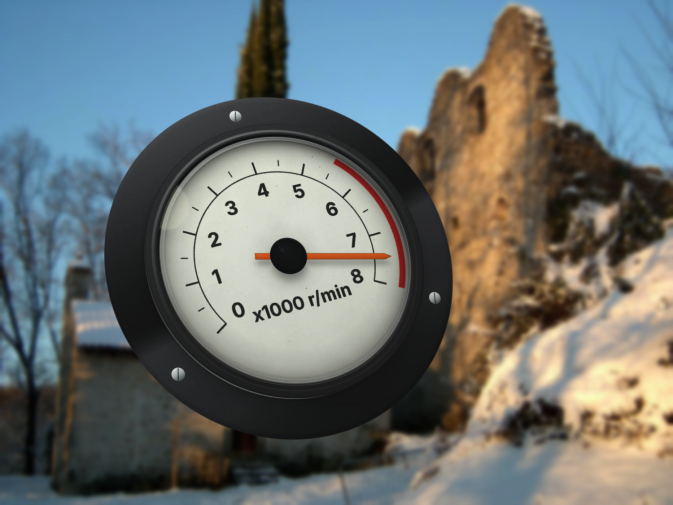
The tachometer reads 7500rpm
